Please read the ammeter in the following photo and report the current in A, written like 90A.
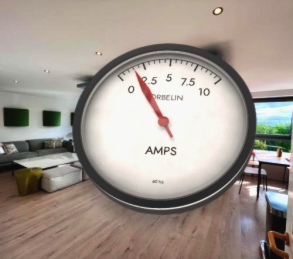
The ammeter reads 1.5A
